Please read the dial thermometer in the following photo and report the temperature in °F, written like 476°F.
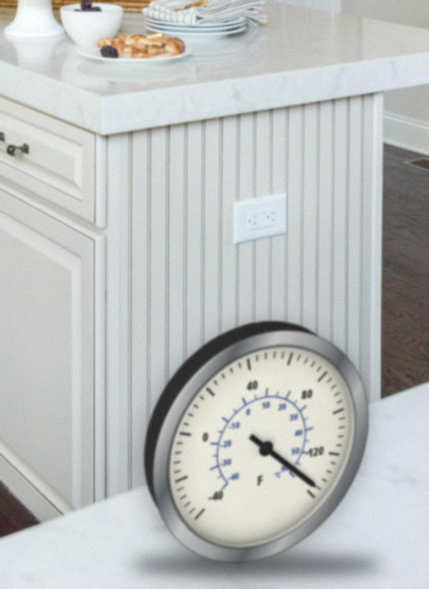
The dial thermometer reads 136°F
